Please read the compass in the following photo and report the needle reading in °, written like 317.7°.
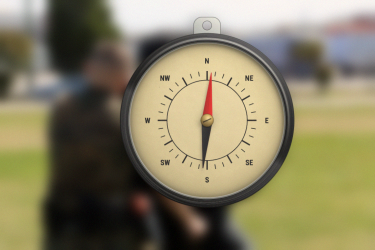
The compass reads 5°
